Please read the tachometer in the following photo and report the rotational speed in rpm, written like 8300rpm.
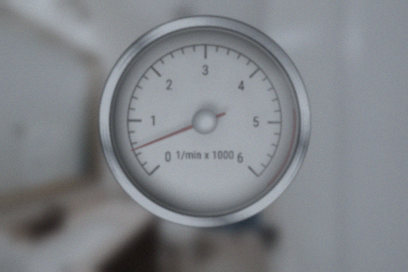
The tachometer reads 500rpm
